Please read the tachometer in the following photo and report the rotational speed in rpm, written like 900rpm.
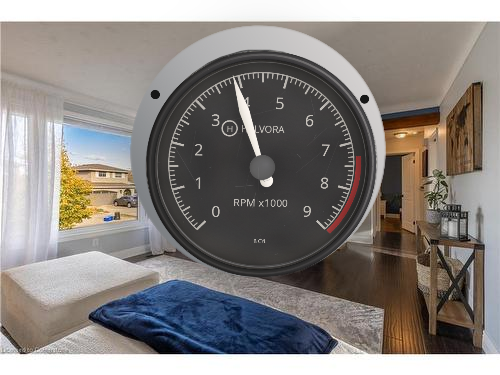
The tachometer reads 3900rpm
